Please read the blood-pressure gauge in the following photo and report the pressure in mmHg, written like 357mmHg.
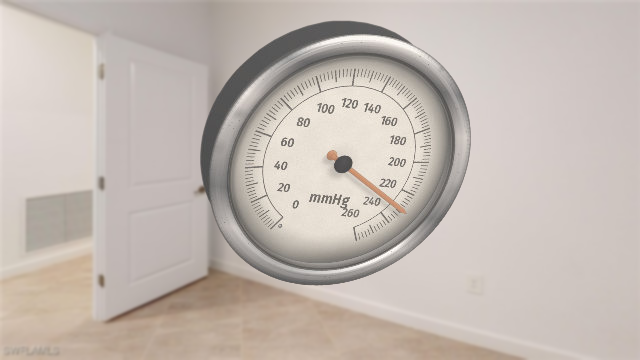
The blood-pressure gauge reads 230mmHg
